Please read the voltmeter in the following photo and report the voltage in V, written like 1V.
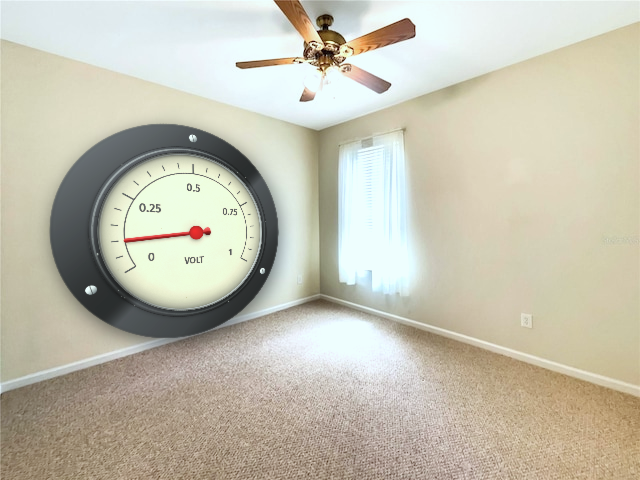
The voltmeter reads 0.1V
